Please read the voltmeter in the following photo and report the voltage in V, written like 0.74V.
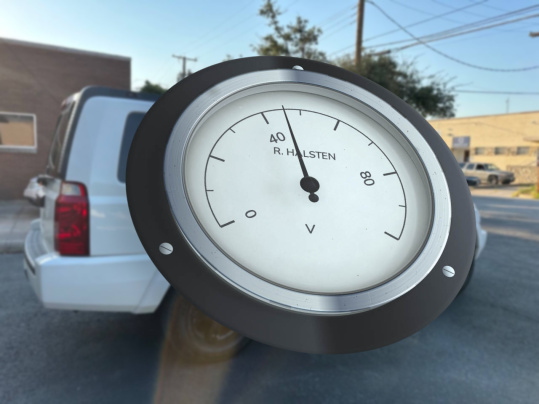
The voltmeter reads 45V
